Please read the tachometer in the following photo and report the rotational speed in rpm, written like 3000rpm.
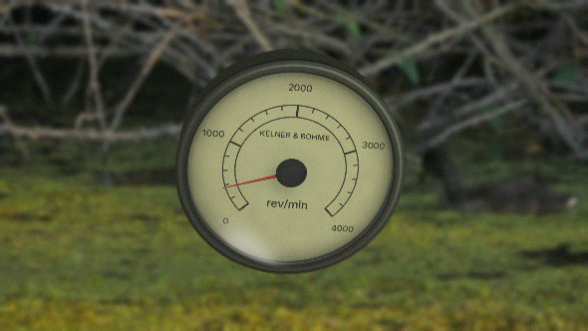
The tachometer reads 400rpm
